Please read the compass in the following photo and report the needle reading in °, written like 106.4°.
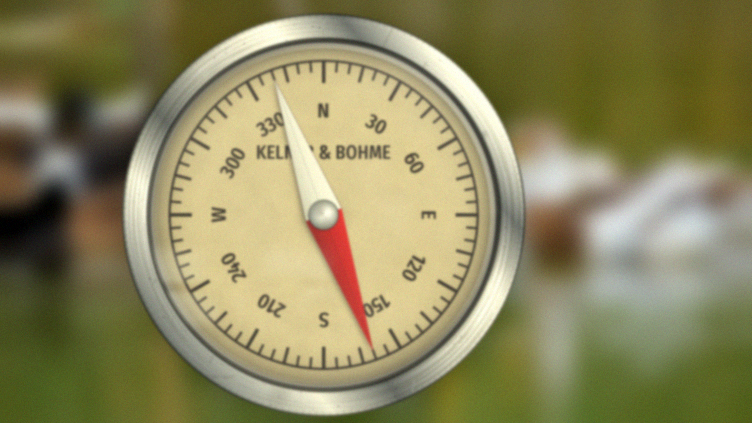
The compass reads 160°
